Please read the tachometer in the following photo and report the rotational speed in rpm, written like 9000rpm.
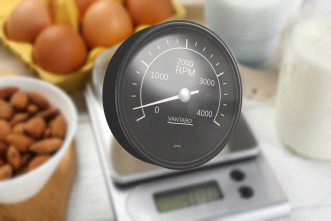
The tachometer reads 200rpm
